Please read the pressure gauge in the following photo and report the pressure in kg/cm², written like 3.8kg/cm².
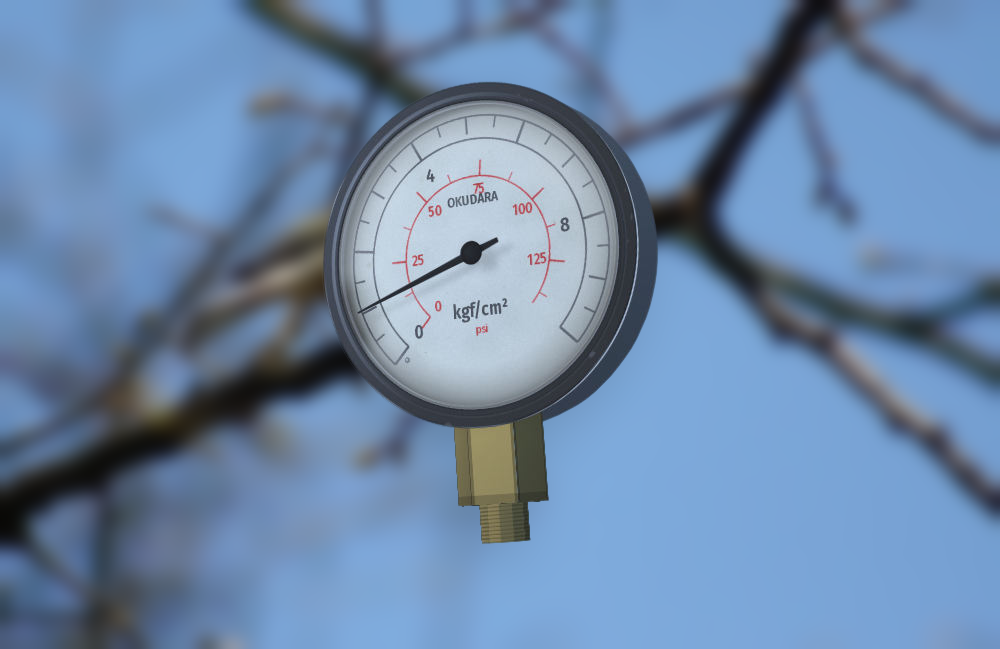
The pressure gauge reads 1kg/cm²
